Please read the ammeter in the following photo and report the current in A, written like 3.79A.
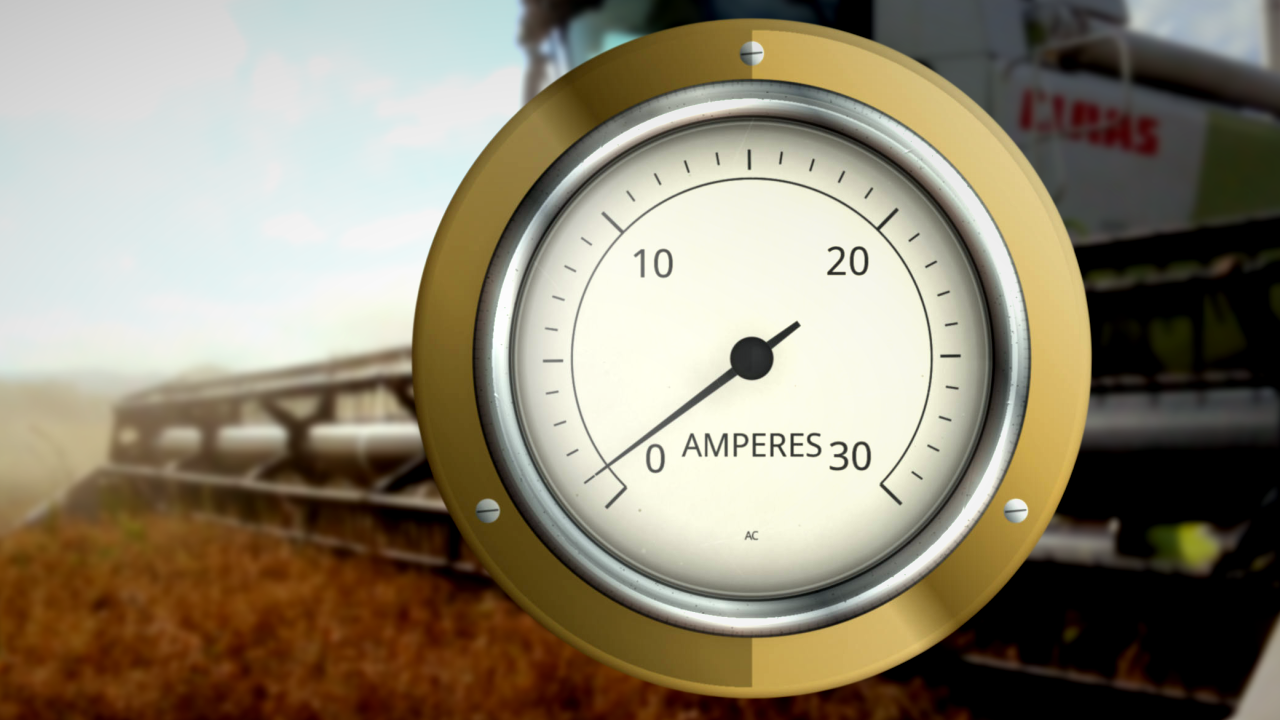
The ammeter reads 1A
